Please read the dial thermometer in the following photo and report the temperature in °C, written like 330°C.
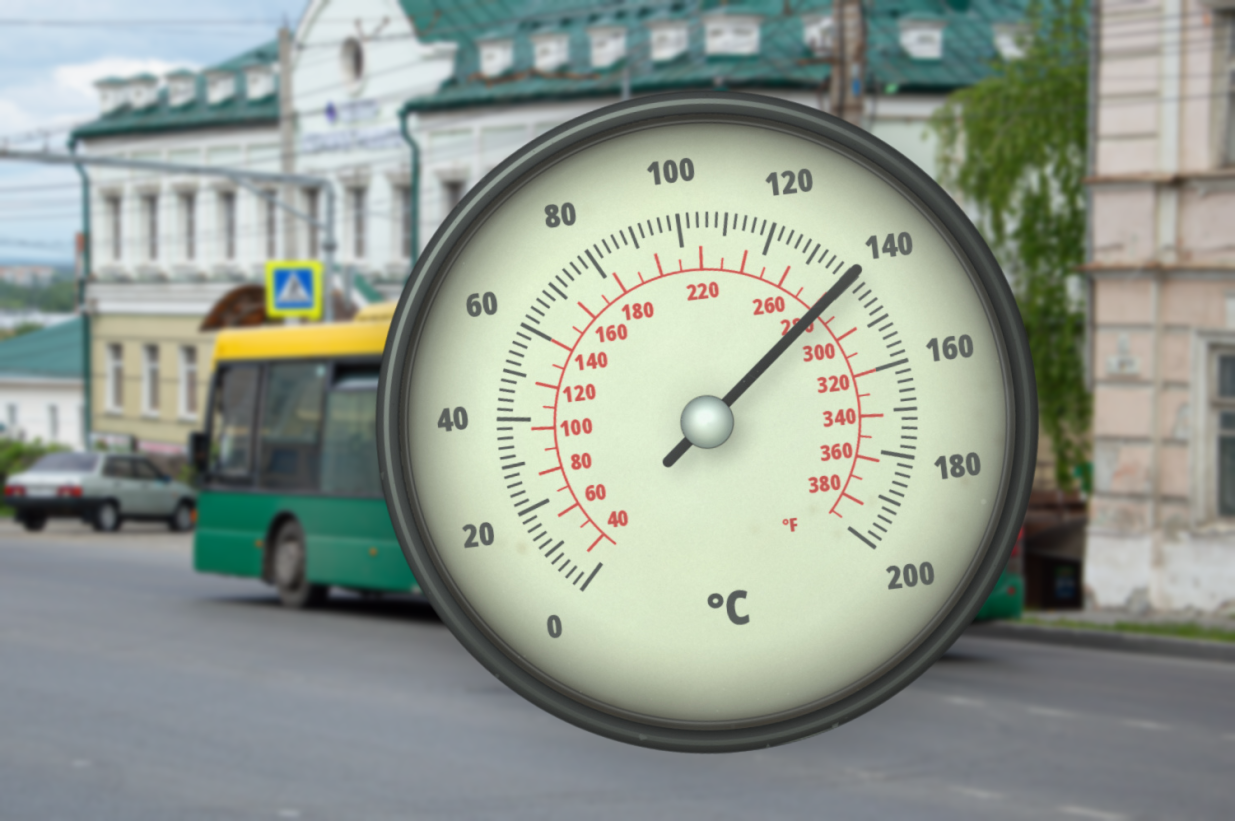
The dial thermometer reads 139°C
